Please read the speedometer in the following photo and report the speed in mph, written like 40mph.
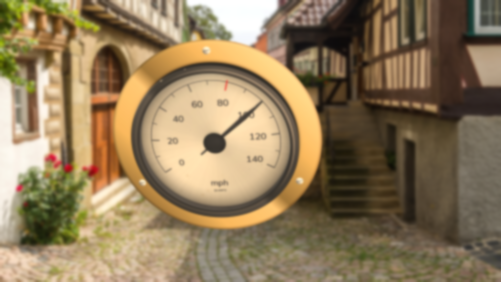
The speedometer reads 100mph
